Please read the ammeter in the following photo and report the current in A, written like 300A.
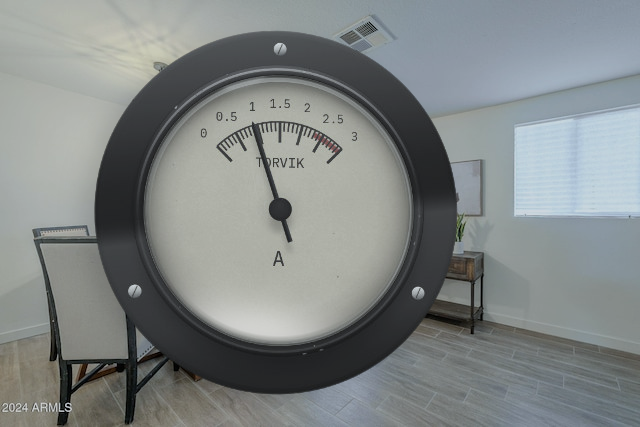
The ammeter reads 0.9A
